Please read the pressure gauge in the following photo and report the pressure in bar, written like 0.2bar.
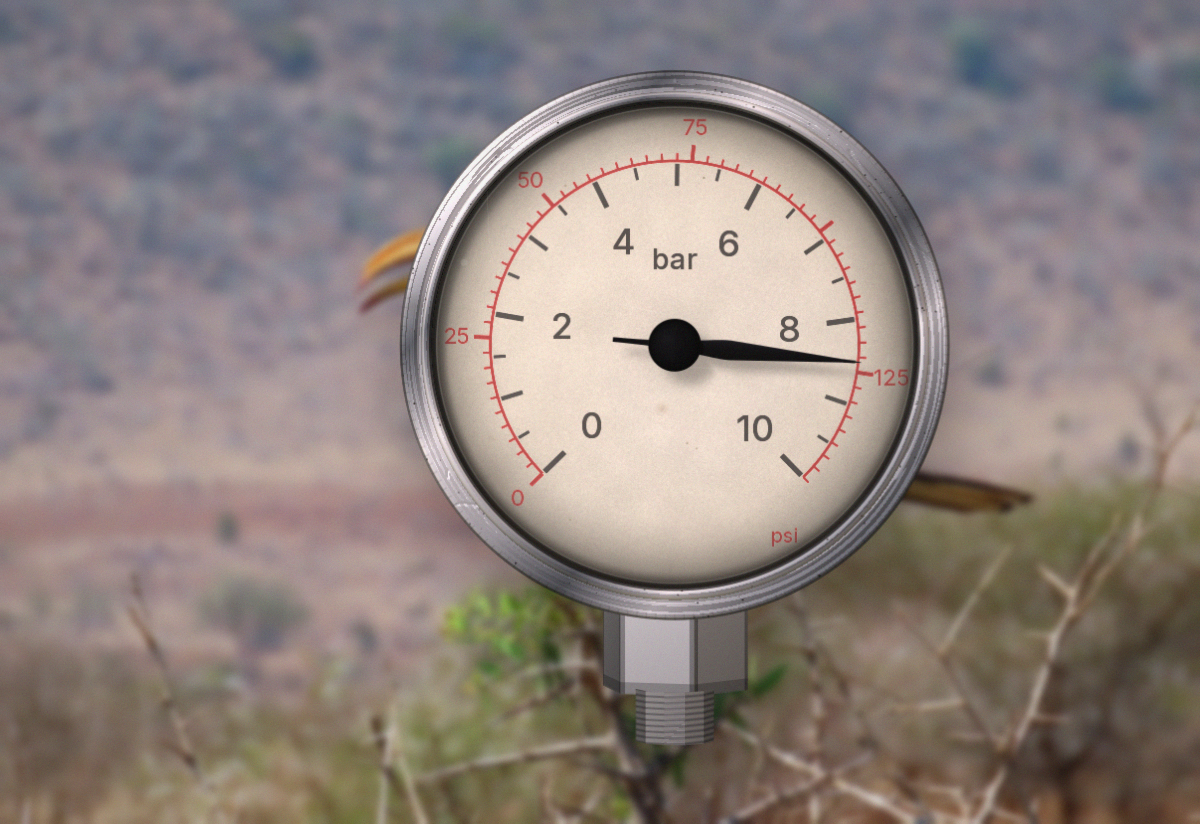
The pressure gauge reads 8.5bar
